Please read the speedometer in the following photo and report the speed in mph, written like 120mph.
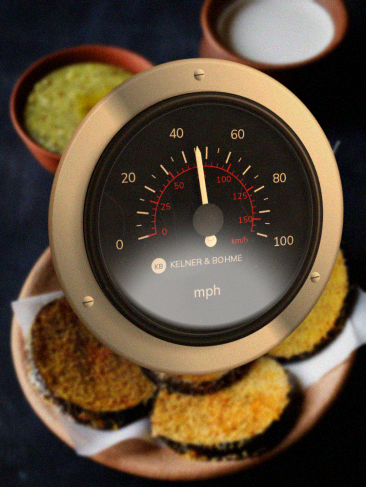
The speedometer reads 45mph
